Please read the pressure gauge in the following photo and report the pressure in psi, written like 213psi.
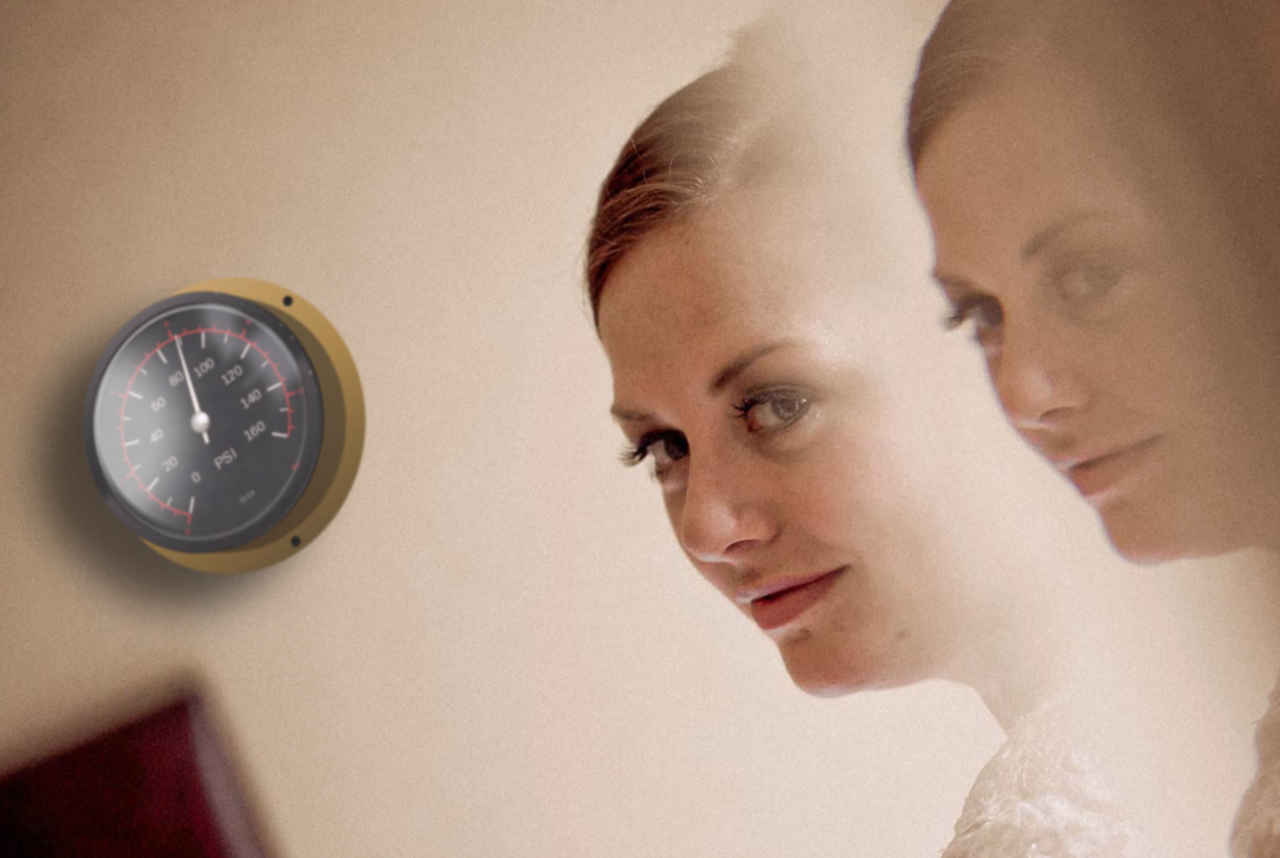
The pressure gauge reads 90psi
